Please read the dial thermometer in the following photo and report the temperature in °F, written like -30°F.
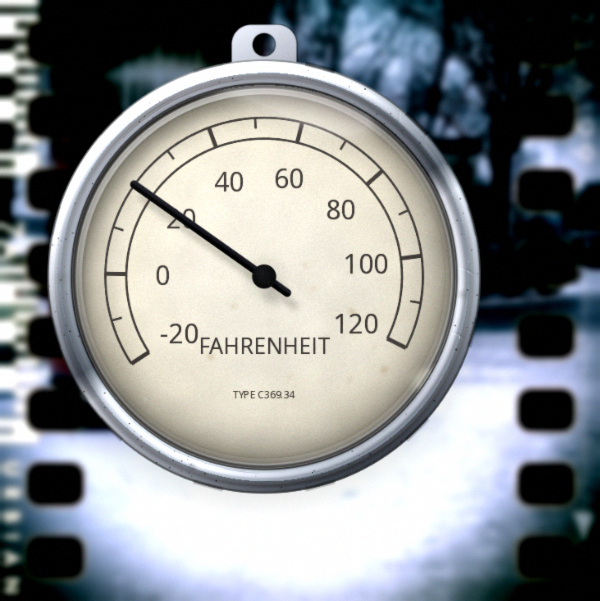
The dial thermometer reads 20°F
